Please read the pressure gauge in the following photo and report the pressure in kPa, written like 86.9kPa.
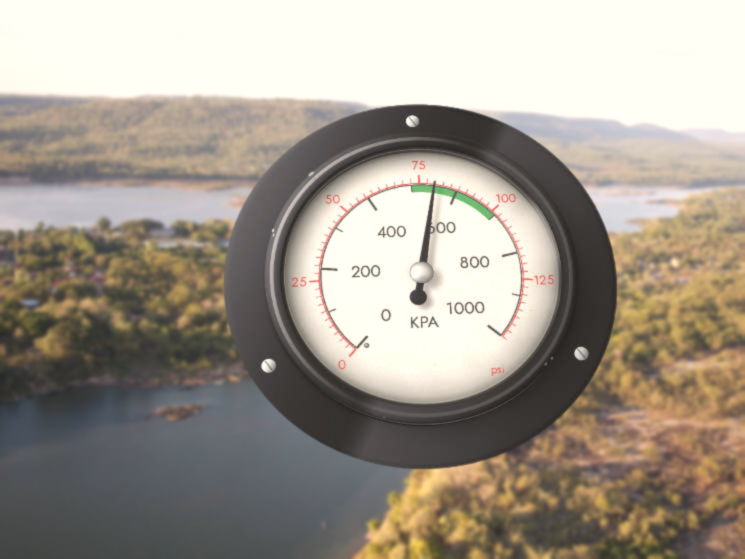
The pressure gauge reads 550kPa
